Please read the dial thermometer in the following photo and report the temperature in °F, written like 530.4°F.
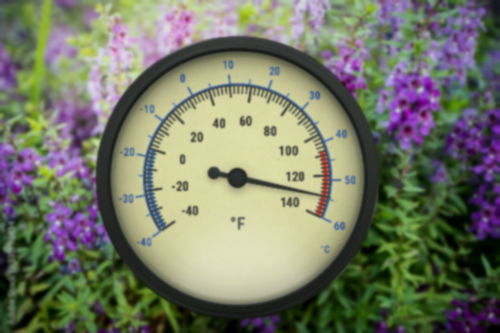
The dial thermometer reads 130°F
